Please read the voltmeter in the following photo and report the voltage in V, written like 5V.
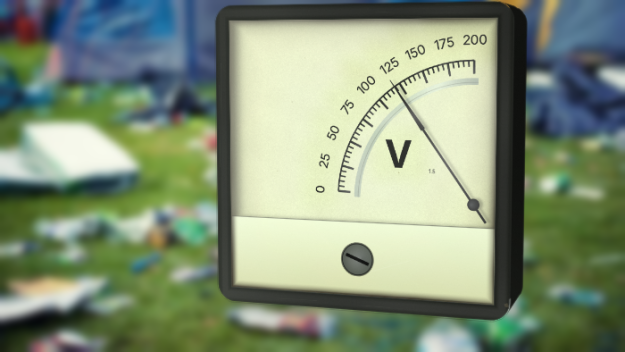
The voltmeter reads 120V
